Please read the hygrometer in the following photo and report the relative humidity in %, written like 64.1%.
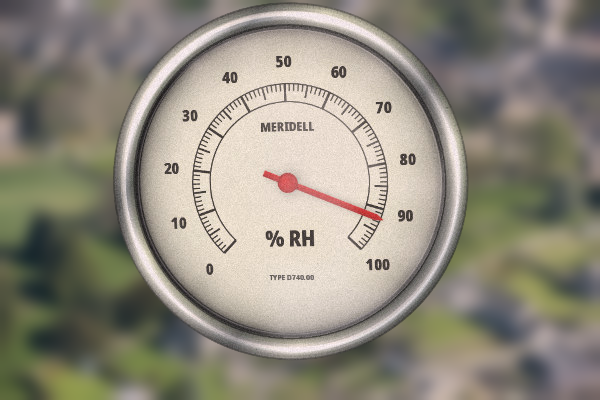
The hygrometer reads 92%
